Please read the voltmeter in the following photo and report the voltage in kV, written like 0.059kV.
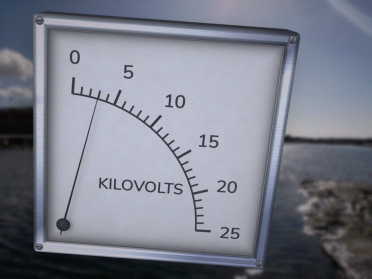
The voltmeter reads 3kV
